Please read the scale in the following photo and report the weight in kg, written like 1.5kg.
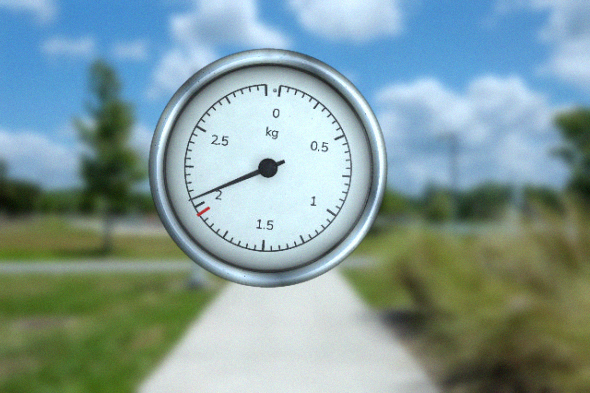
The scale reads 2.05kg
